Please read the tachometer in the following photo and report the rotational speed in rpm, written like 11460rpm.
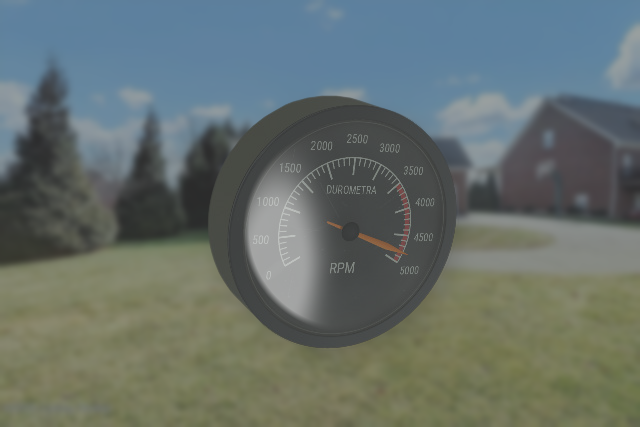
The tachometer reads 4800rpm
